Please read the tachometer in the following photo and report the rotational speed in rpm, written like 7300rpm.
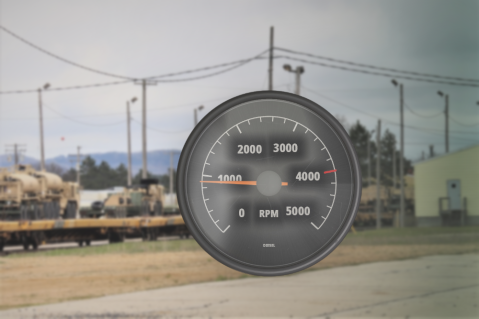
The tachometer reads 900rpm
